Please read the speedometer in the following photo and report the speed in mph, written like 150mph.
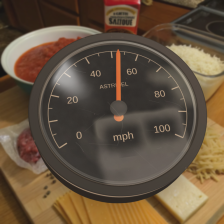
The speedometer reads 52.5mph
